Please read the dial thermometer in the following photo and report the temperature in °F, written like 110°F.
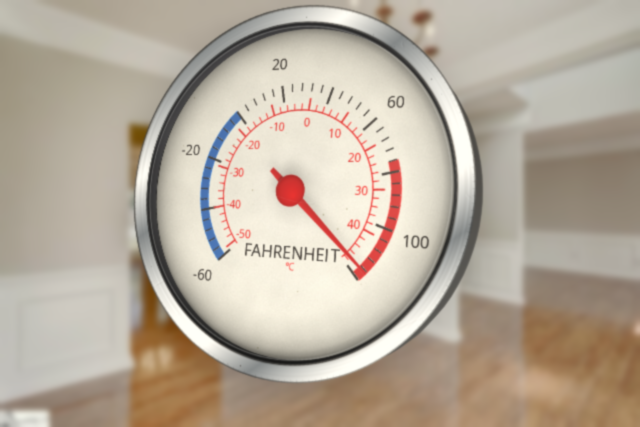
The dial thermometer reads 116°F
